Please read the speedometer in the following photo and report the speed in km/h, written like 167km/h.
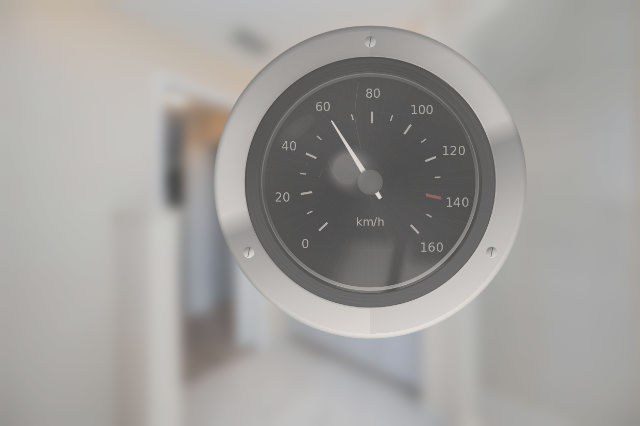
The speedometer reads 60km/h
